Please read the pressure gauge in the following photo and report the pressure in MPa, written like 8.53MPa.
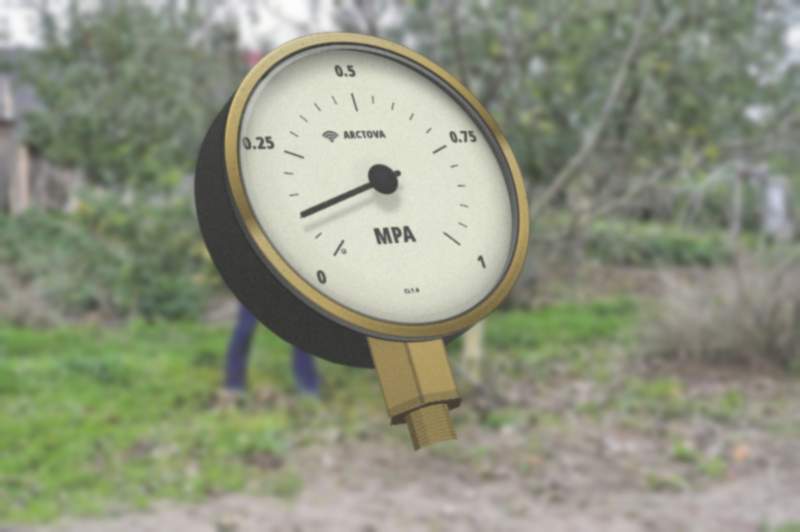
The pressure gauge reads 0.1MPa
